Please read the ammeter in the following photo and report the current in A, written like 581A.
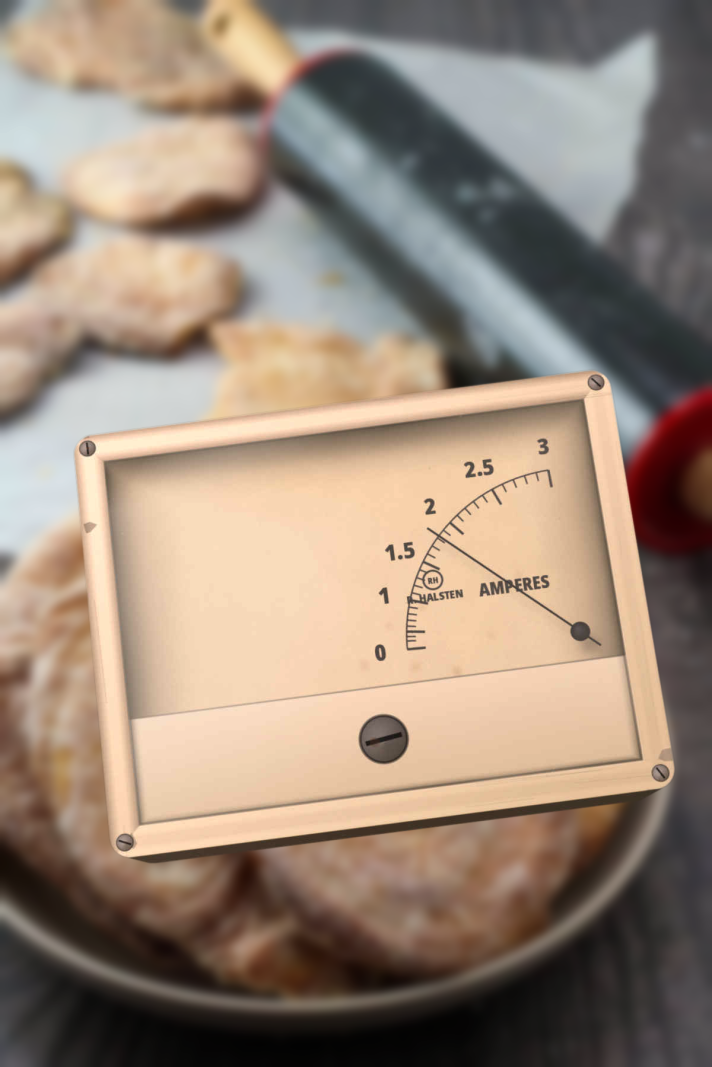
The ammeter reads 1.8A
